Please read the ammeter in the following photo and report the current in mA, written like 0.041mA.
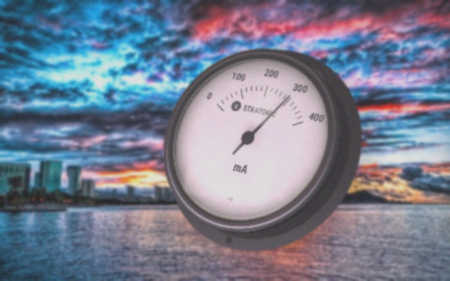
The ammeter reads 300mA
